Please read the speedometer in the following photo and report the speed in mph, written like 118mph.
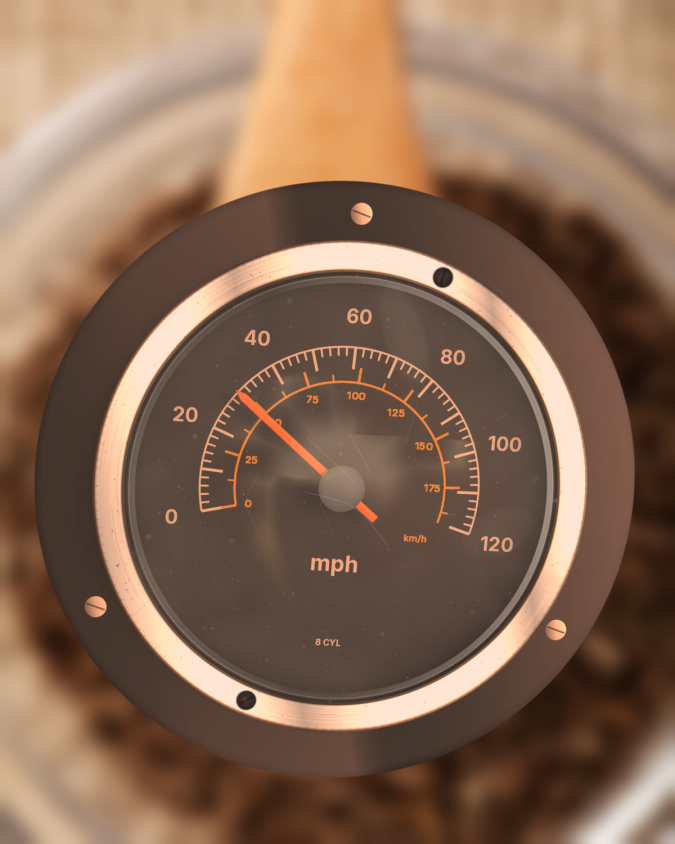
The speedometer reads 30mph
